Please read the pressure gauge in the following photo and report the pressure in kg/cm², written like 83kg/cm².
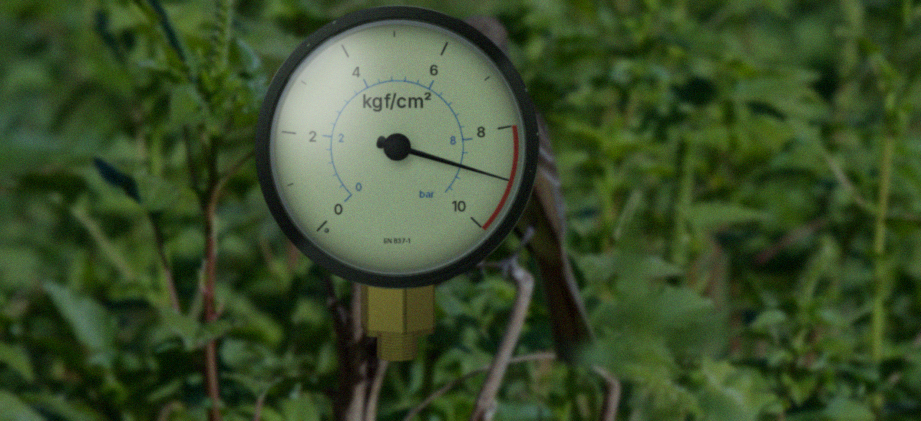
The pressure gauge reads 9kg/cm²
